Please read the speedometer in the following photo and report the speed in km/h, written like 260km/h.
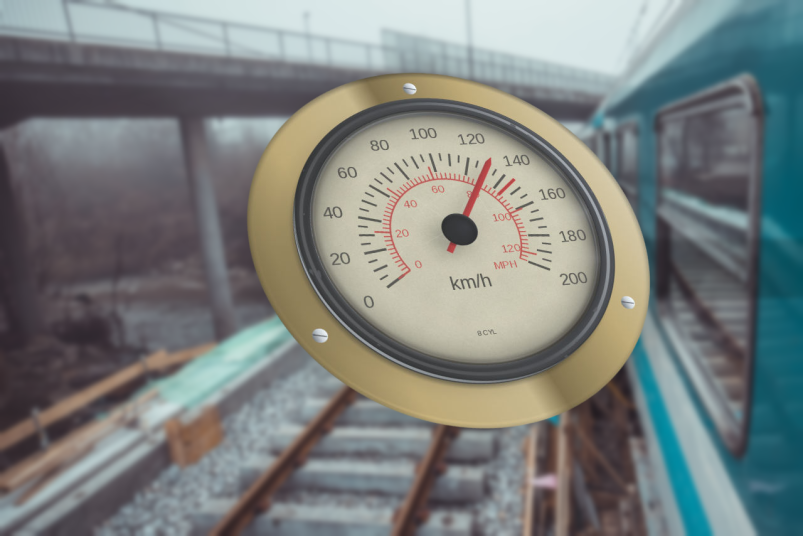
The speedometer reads 130km/h
